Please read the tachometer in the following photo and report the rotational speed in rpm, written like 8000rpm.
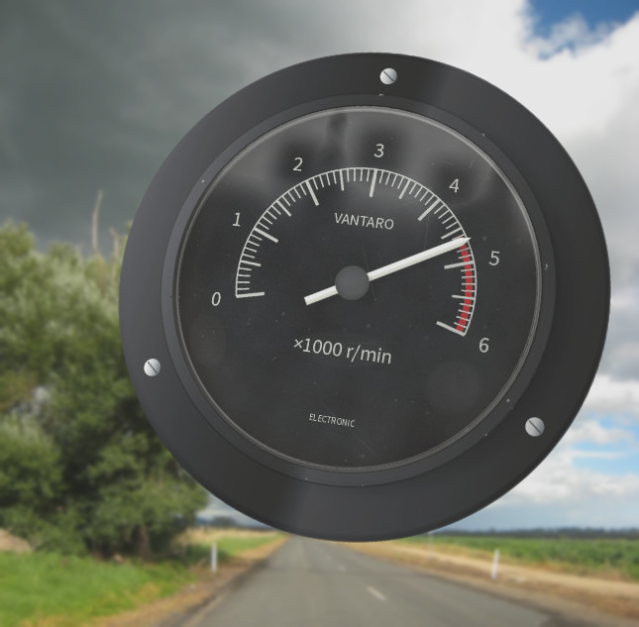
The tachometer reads 4700rpm
